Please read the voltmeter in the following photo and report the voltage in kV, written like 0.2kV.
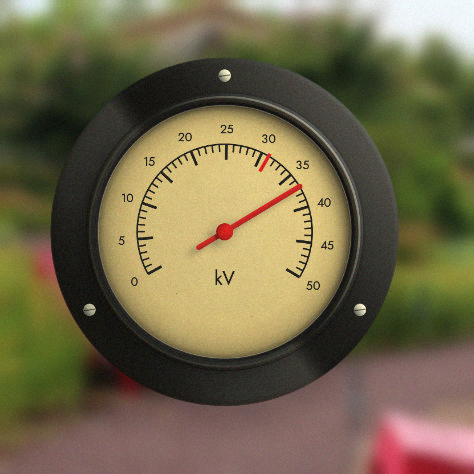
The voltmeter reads 37kV
